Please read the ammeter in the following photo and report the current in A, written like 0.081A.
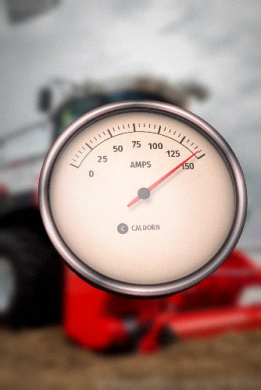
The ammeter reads 145A
